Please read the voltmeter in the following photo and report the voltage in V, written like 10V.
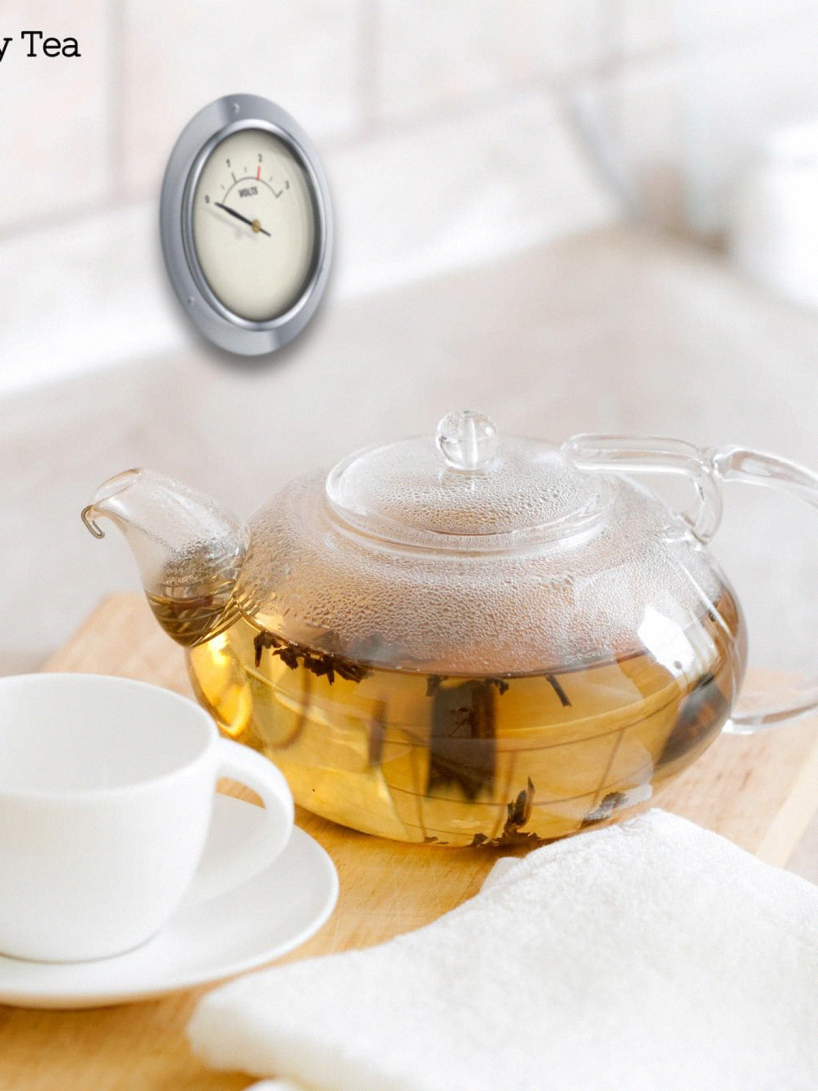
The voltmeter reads 0V
